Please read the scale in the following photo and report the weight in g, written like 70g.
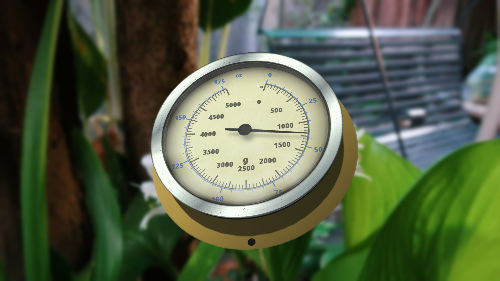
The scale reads 1250g
